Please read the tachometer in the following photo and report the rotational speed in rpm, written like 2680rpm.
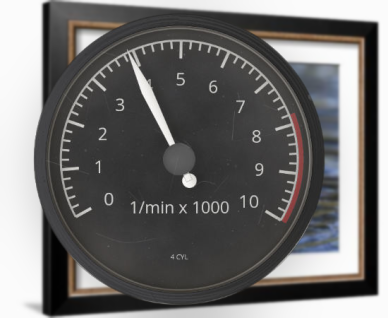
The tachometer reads 3900rpm
